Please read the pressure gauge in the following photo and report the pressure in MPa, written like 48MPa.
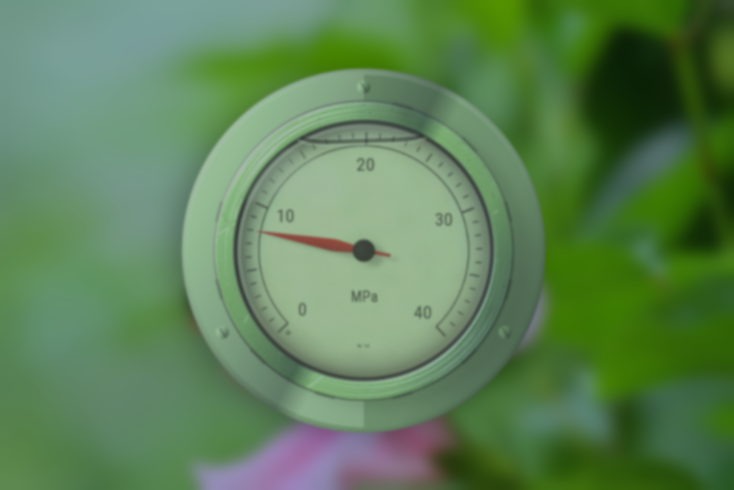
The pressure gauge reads 8MPa
